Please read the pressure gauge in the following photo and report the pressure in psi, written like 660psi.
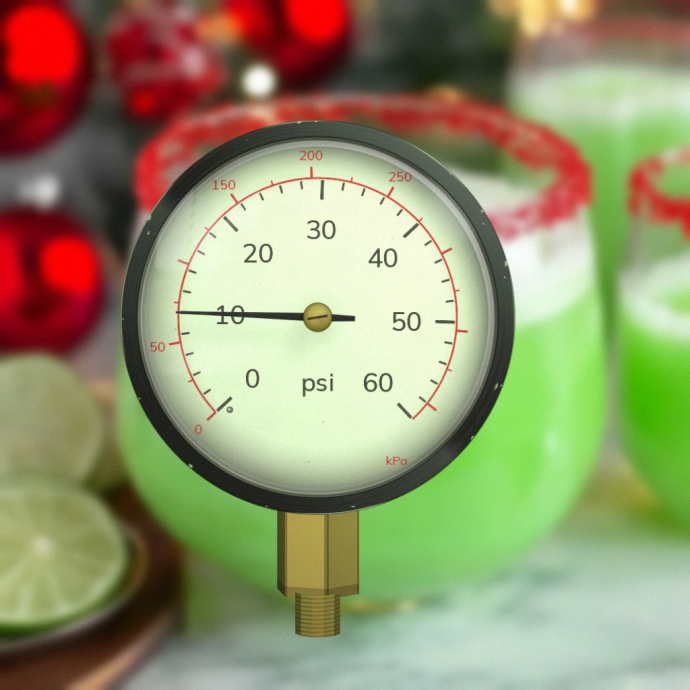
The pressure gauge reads 10psi
